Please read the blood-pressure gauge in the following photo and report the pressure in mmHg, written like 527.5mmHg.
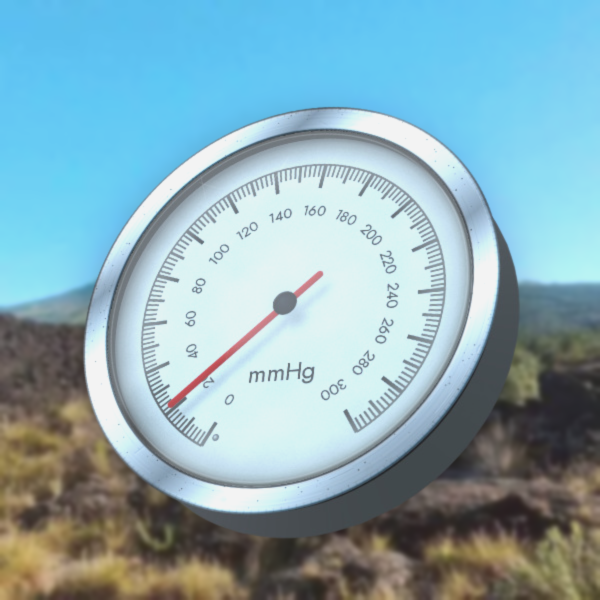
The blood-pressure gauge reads 20mmHg
